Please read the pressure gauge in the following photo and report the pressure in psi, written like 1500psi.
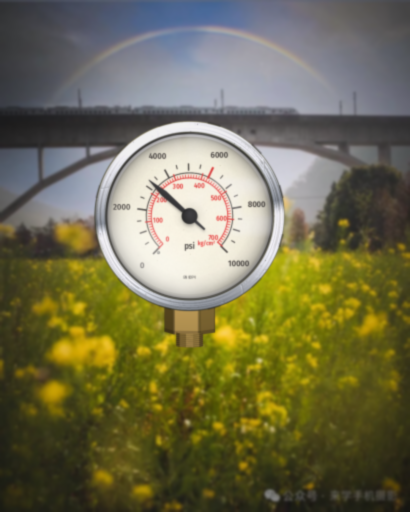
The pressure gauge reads 3250psi
